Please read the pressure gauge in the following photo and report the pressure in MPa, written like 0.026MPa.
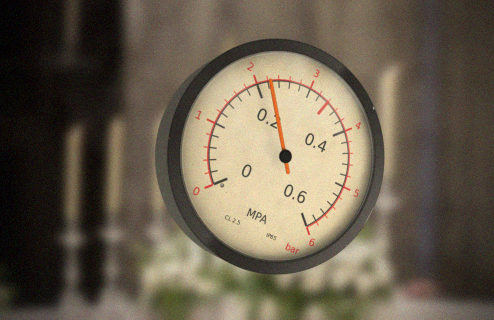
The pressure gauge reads 0.22MPa
